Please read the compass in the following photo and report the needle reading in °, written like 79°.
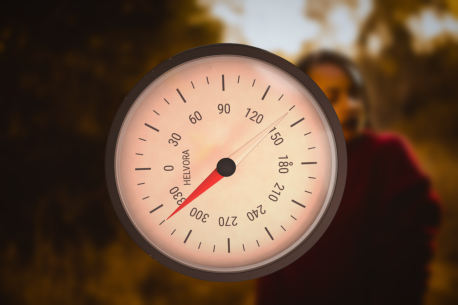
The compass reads 320°
